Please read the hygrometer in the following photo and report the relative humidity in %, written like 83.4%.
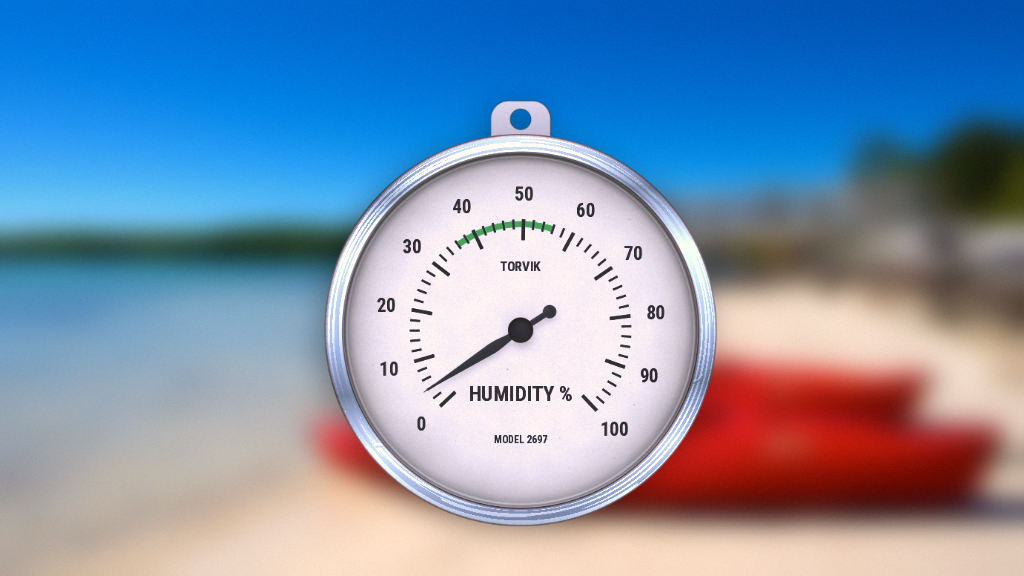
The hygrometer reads 4%
